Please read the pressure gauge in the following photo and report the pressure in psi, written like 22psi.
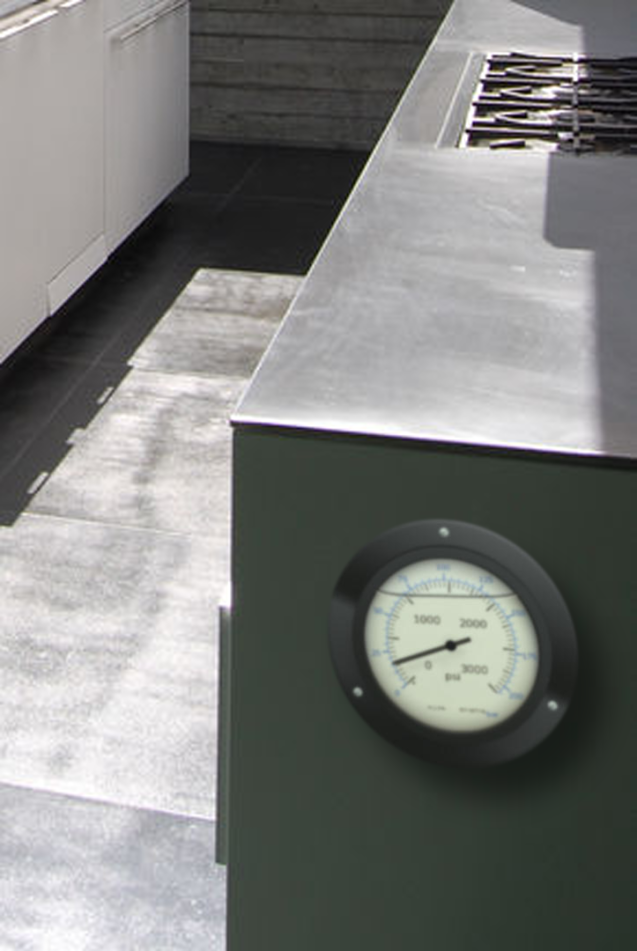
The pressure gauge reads 250psi
